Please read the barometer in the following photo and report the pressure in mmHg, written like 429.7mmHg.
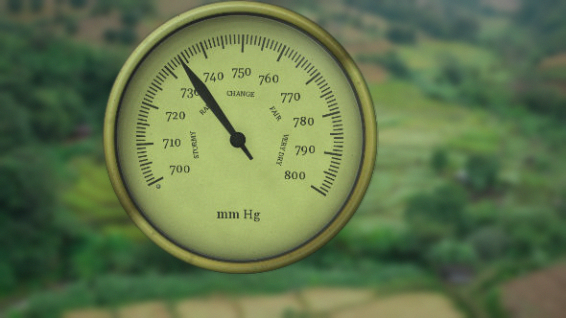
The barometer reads 734mmHg
